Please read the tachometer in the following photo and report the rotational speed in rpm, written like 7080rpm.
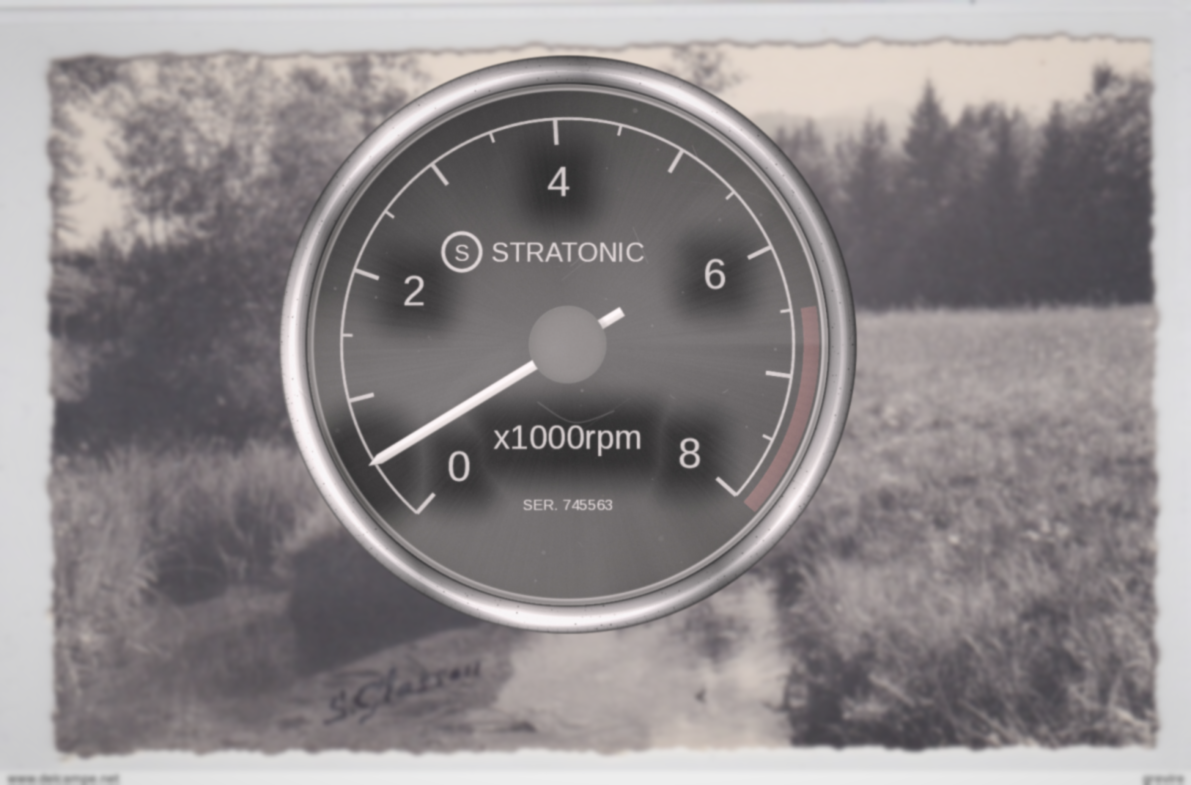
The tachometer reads 500rpm
